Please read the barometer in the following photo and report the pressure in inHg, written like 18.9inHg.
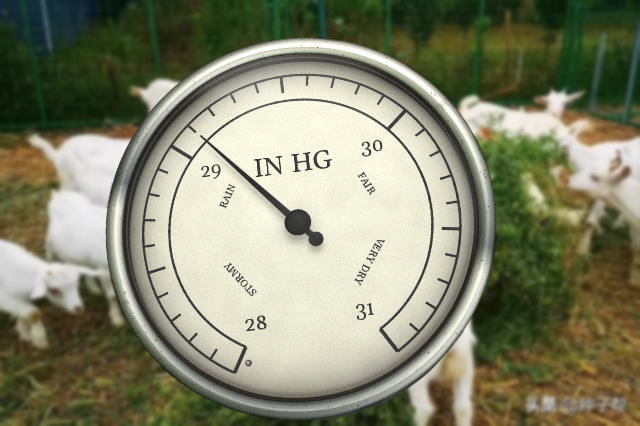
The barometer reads 29.1inHg
